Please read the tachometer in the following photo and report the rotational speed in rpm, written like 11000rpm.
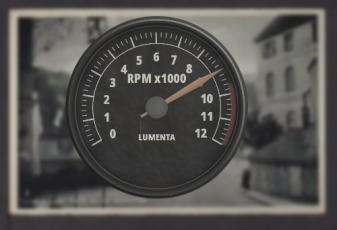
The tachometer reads 9000rpm
